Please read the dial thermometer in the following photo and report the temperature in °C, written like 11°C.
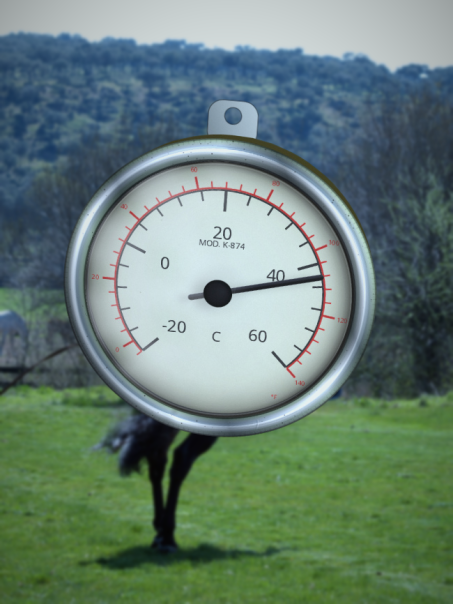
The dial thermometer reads 42°C
